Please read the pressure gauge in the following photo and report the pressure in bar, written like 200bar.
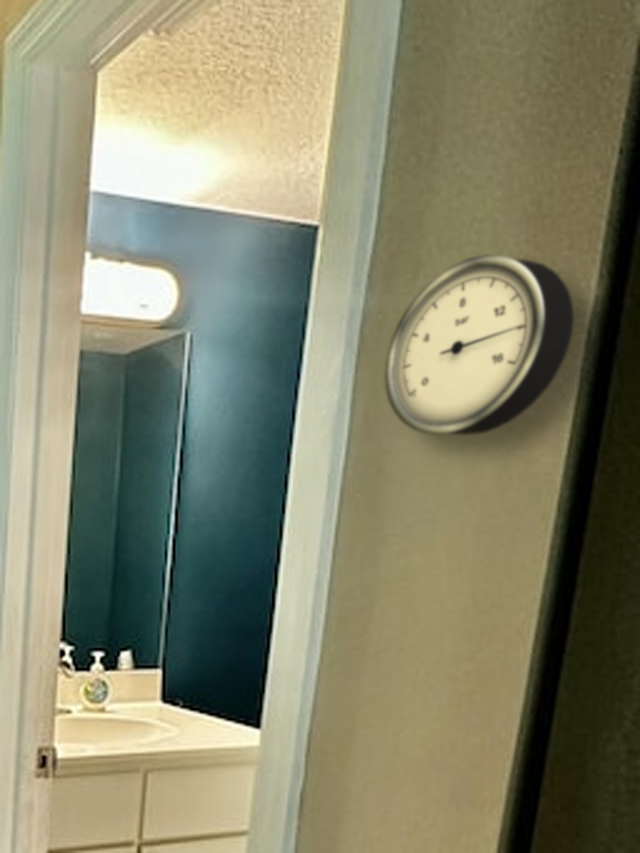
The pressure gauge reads 14bar
